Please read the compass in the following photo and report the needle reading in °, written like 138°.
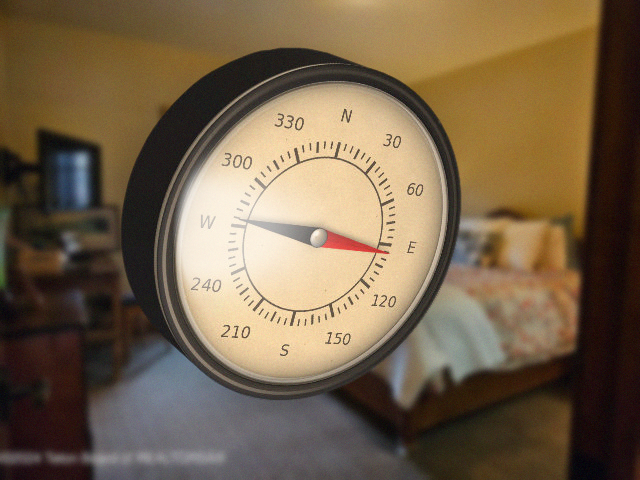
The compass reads 95°
